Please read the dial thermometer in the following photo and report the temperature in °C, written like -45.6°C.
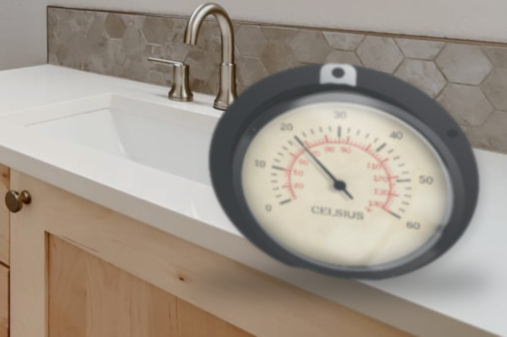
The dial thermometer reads 20°C
